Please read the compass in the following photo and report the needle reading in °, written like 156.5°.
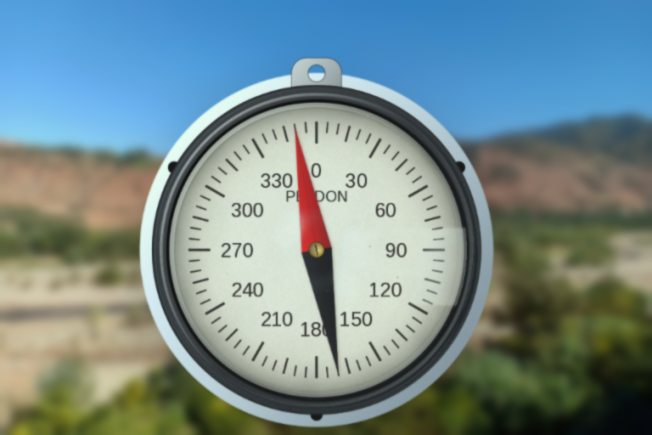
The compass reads 350°
